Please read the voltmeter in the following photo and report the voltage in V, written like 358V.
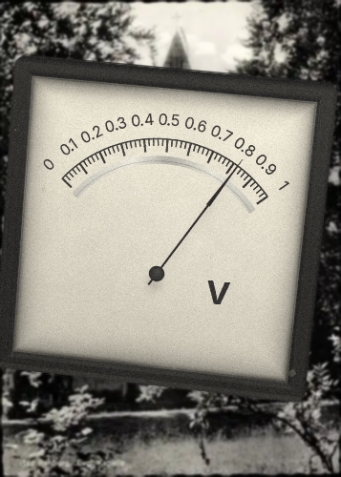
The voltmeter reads 0.82V
